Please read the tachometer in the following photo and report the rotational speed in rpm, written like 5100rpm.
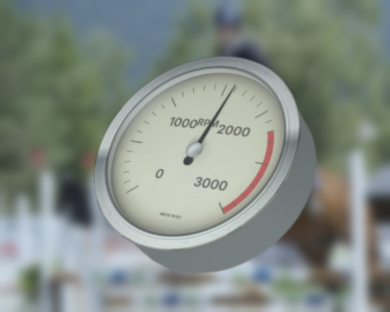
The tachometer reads 1600rpm
